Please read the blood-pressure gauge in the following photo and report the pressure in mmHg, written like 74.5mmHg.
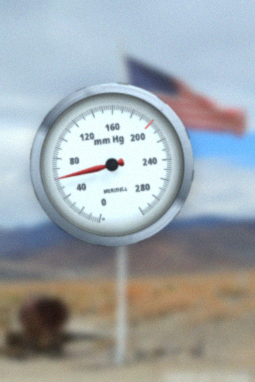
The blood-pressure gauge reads 60mmHg
